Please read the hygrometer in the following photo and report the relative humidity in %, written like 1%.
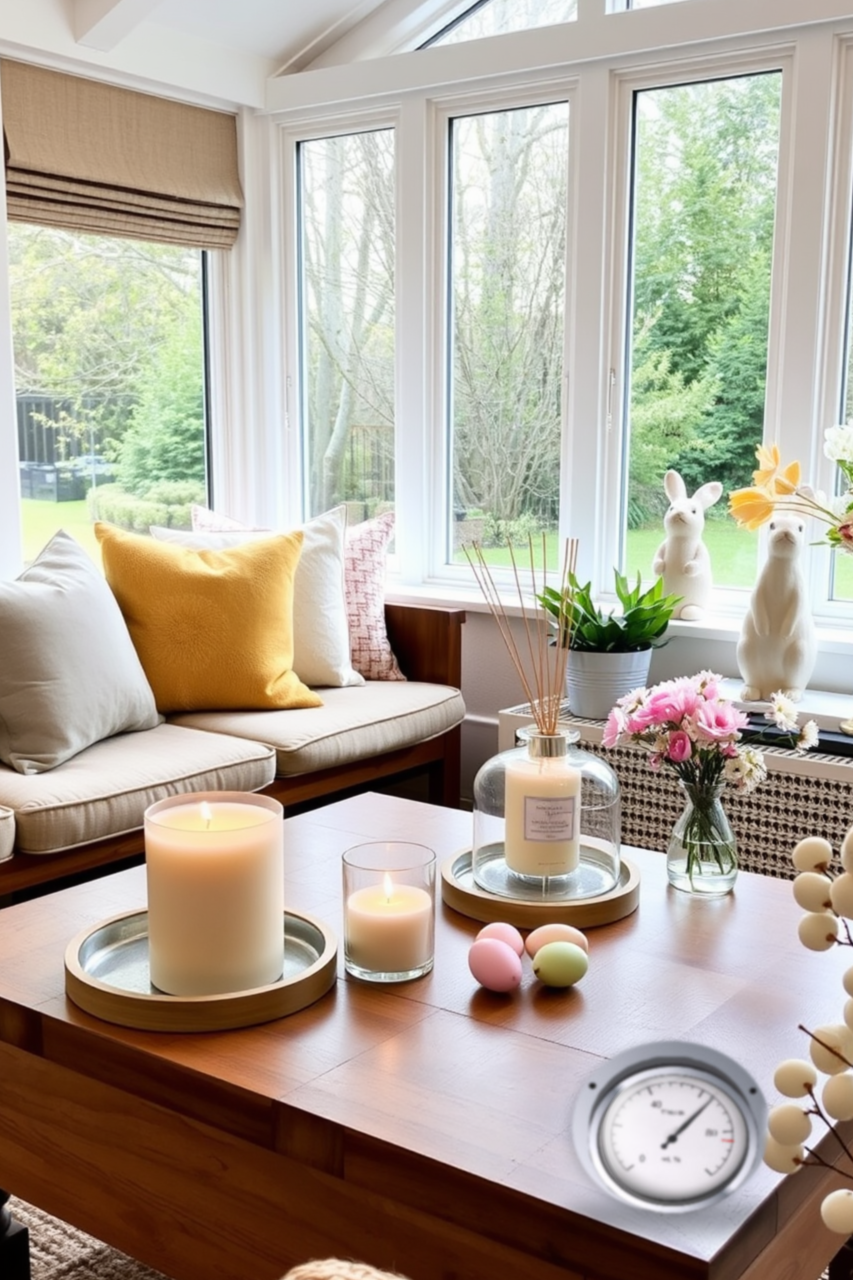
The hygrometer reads 64%
